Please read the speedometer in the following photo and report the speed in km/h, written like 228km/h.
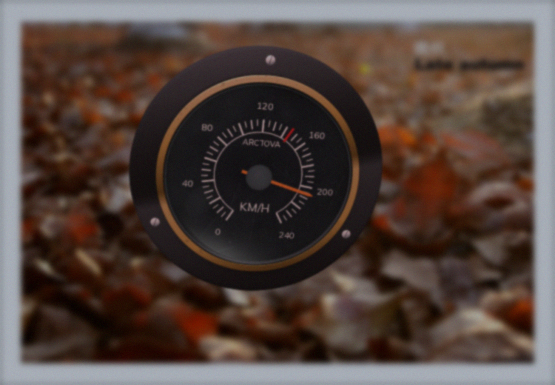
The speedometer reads 205km/h
